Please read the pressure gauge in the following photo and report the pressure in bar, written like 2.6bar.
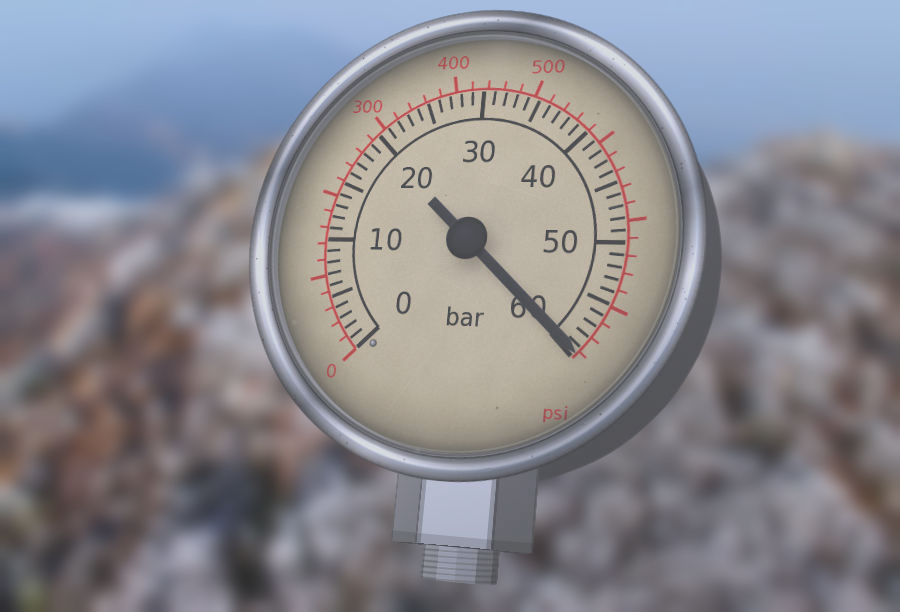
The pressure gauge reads 59.5bar
